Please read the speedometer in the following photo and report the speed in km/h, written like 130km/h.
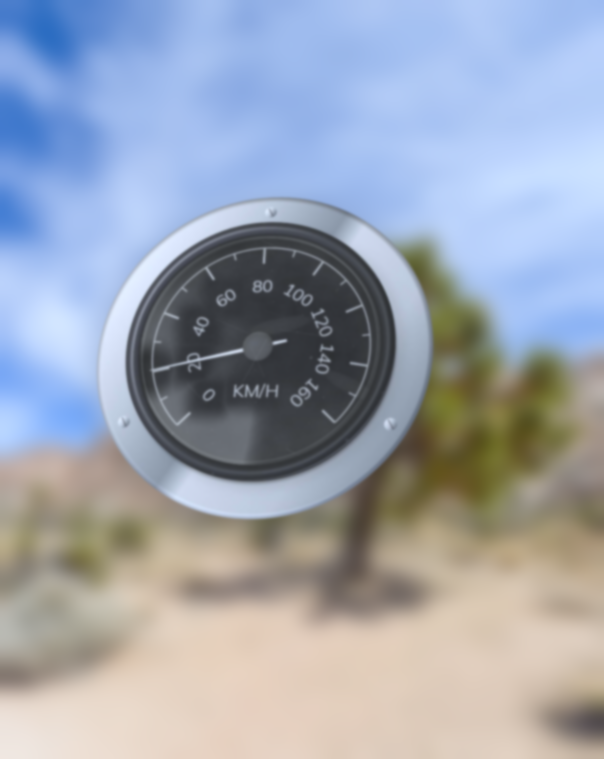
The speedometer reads 20km/h
